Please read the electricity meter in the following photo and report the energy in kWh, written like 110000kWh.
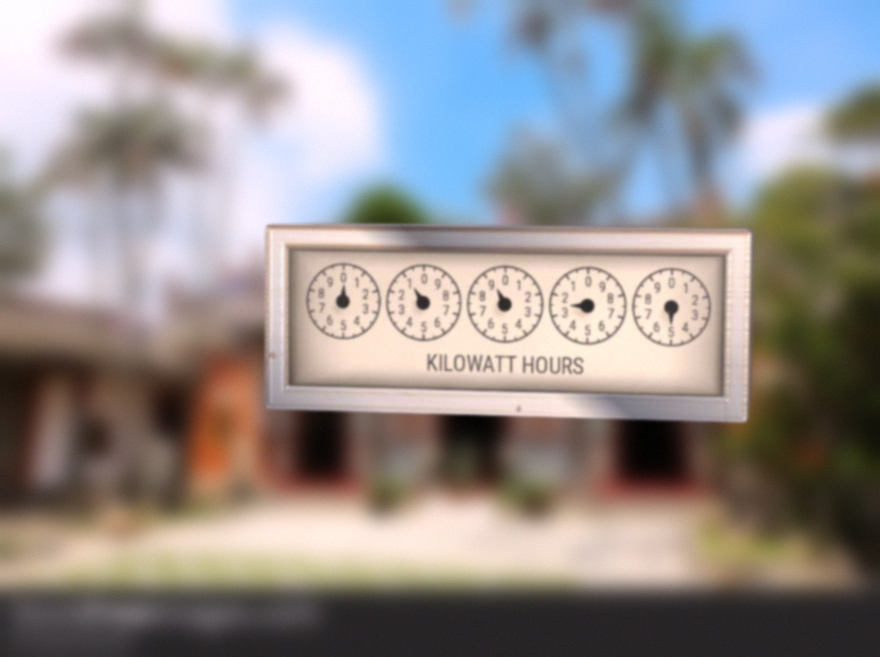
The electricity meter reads 925kWh
